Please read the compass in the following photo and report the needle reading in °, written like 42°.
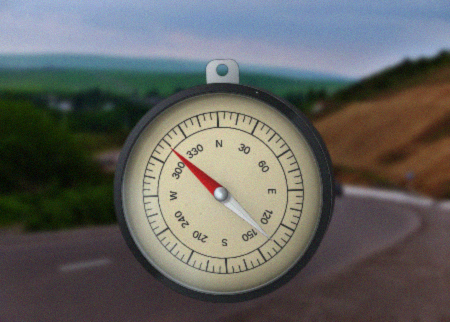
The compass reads 315°
